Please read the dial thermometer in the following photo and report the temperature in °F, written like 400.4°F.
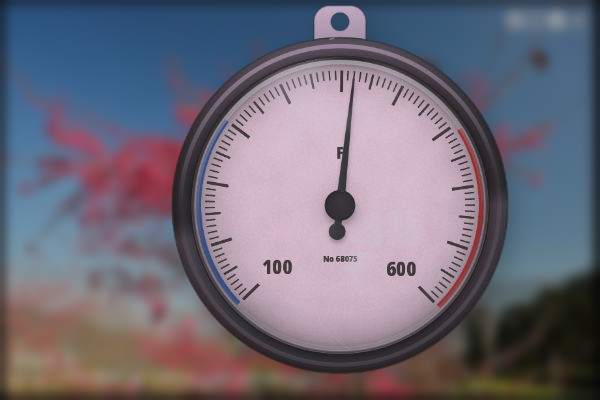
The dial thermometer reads 360°F
